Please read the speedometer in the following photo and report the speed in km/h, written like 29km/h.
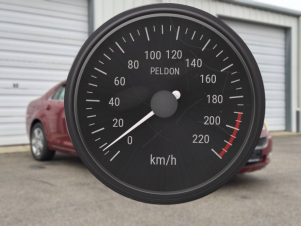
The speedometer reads 7.5km/h
